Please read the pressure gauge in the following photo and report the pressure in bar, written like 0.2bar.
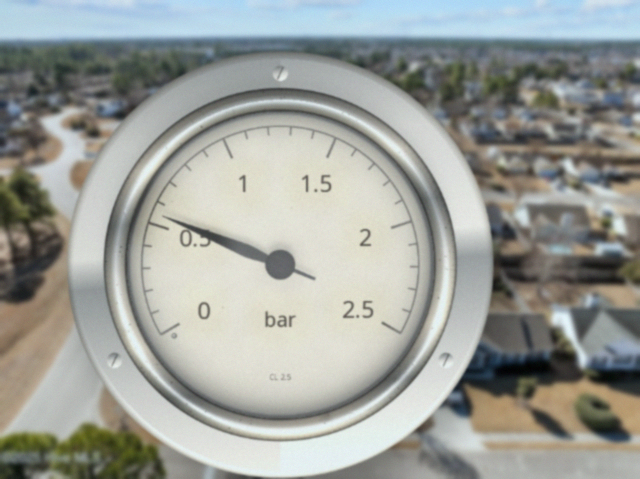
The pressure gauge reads 0.55bar
